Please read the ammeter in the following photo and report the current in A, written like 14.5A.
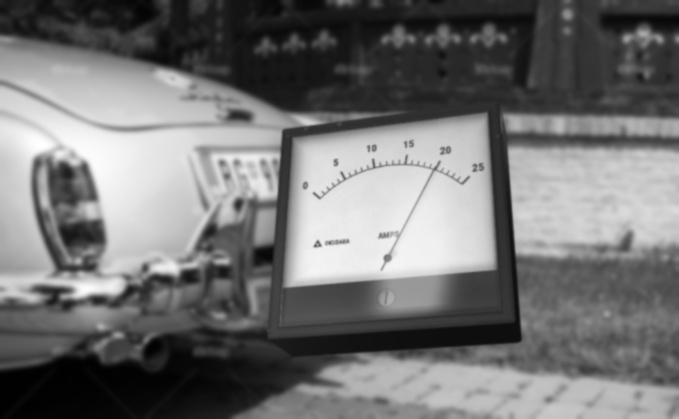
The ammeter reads 20A
